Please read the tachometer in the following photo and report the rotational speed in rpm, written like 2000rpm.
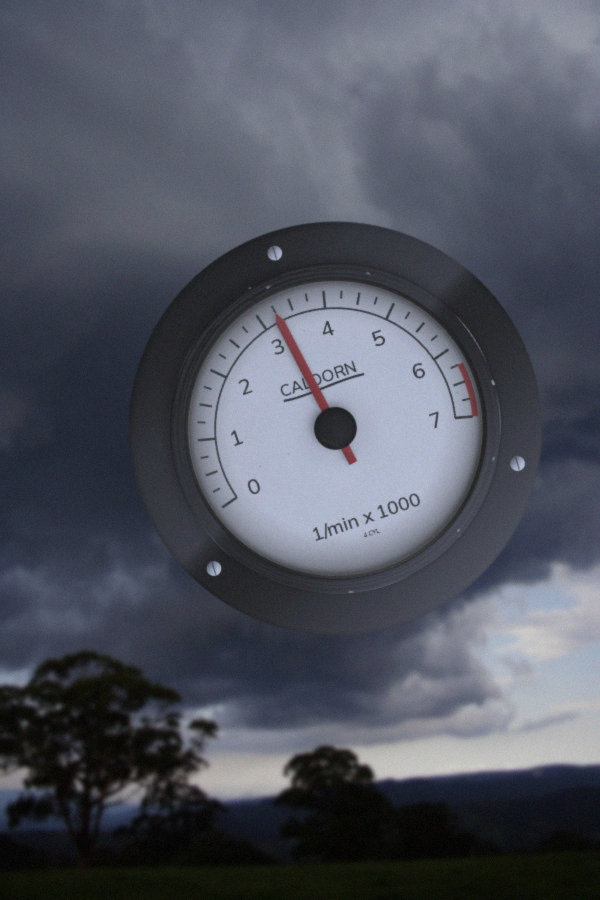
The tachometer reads 3250rpm
